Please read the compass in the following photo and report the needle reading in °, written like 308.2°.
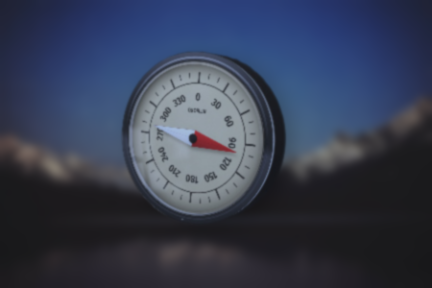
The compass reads 100°
